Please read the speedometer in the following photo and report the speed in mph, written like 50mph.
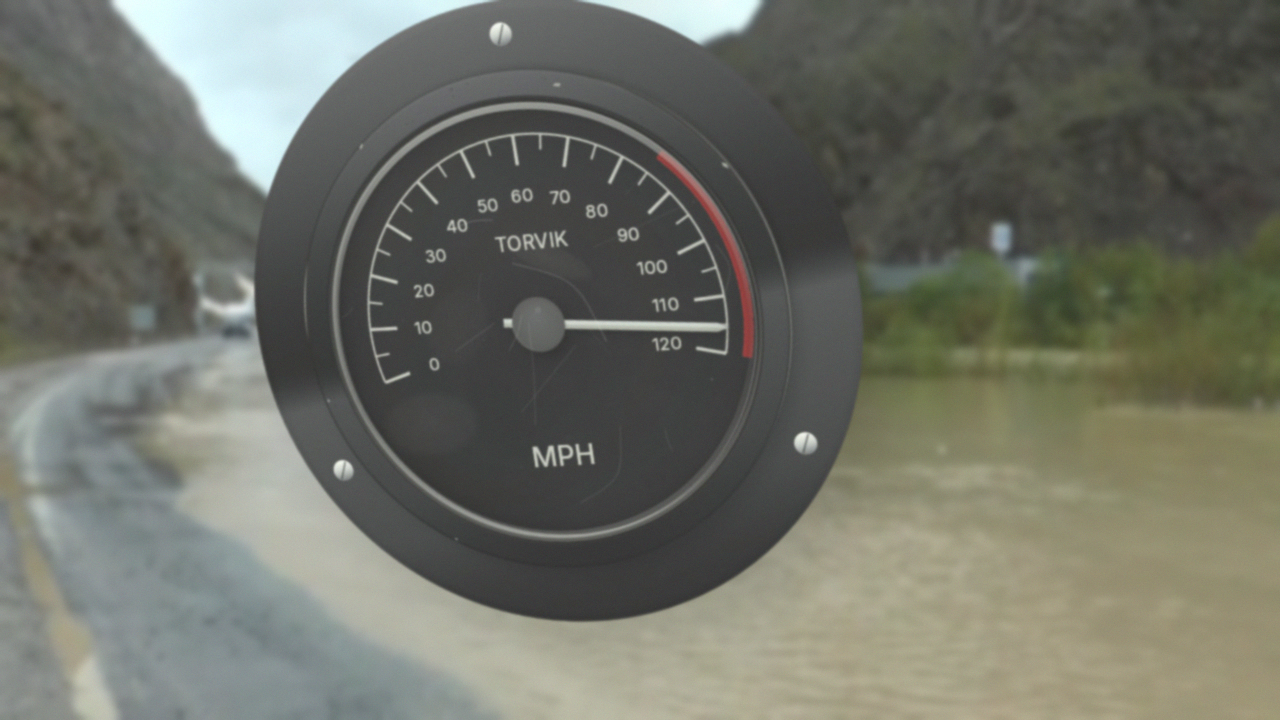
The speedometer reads 115mph
